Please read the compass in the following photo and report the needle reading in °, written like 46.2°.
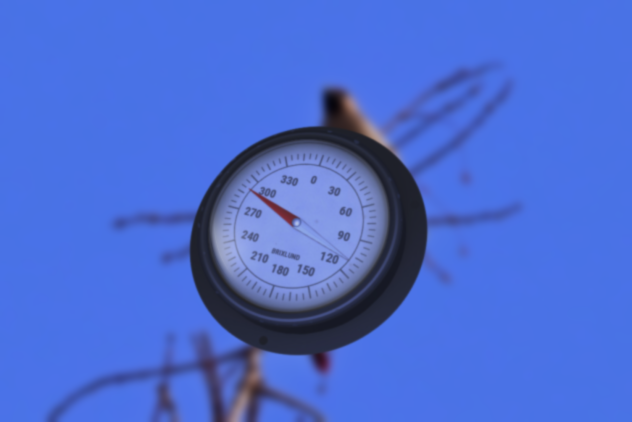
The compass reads 290°
